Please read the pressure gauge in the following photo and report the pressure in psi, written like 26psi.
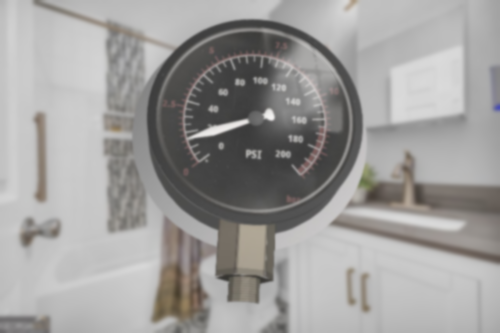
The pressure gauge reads 15psi
